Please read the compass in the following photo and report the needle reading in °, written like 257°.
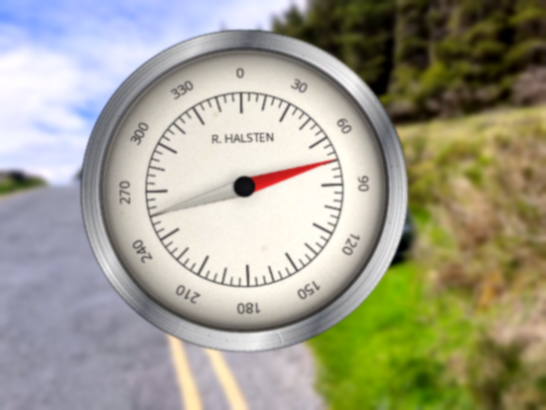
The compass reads 75°
